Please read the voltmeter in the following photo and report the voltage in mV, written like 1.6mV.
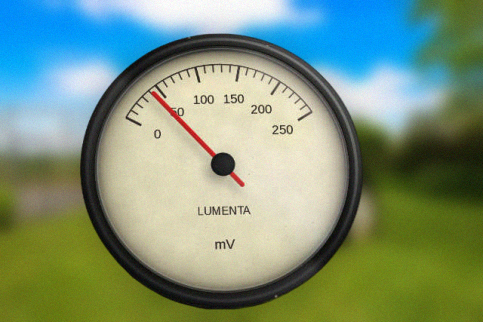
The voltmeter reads 40mV
